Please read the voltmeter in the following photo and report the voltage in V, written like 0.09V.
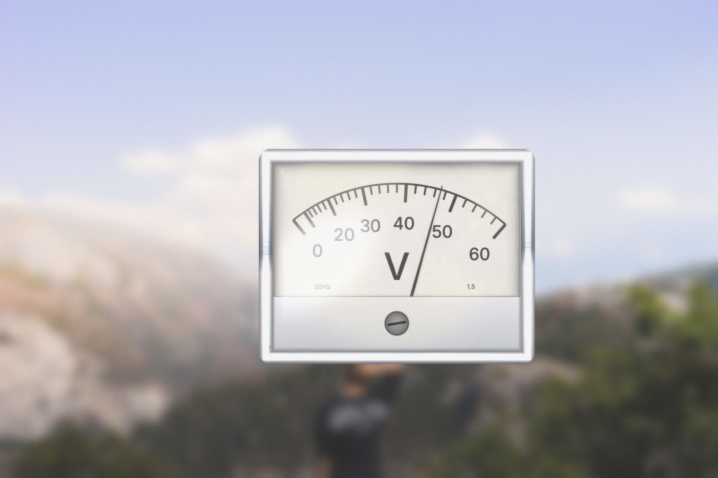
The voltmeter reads 47V
